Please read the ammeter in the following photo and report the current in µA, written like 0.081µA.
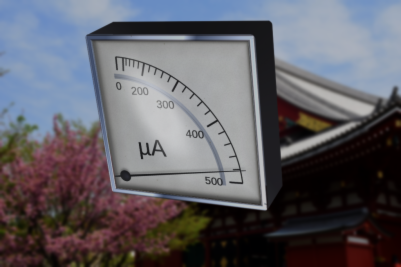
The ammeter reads 480µA
